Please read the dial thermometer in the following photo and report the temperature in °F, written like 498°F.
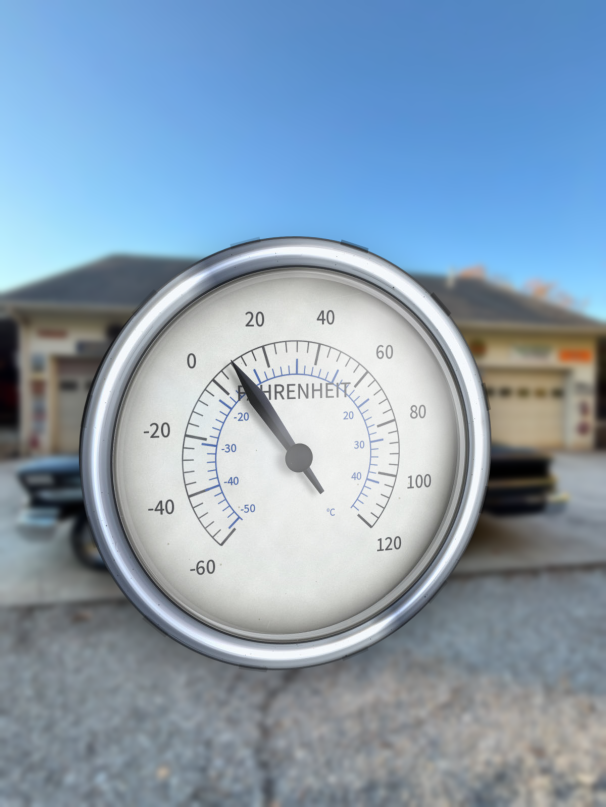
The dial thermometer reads 8°F
